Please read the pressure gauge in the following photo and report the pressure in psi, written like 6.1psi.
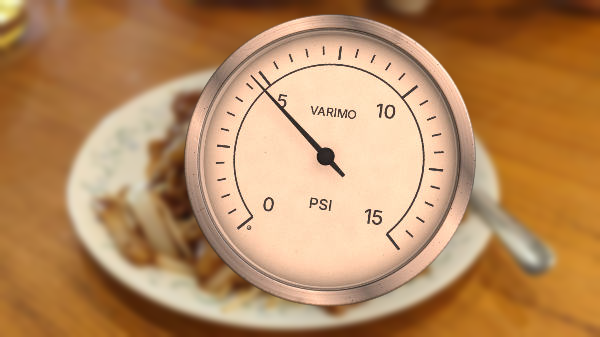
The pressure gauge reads 4.75psi
